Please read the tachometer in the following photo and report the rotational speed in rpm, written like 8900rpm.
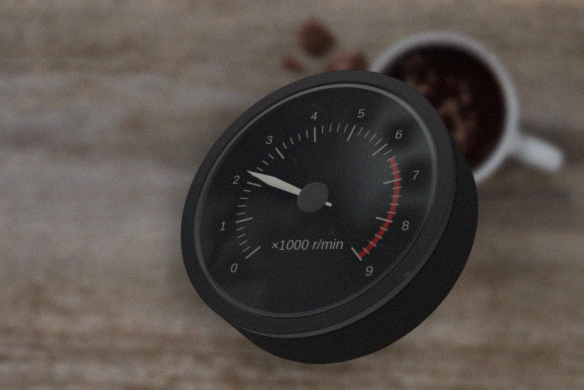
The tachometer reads 2200rpm
